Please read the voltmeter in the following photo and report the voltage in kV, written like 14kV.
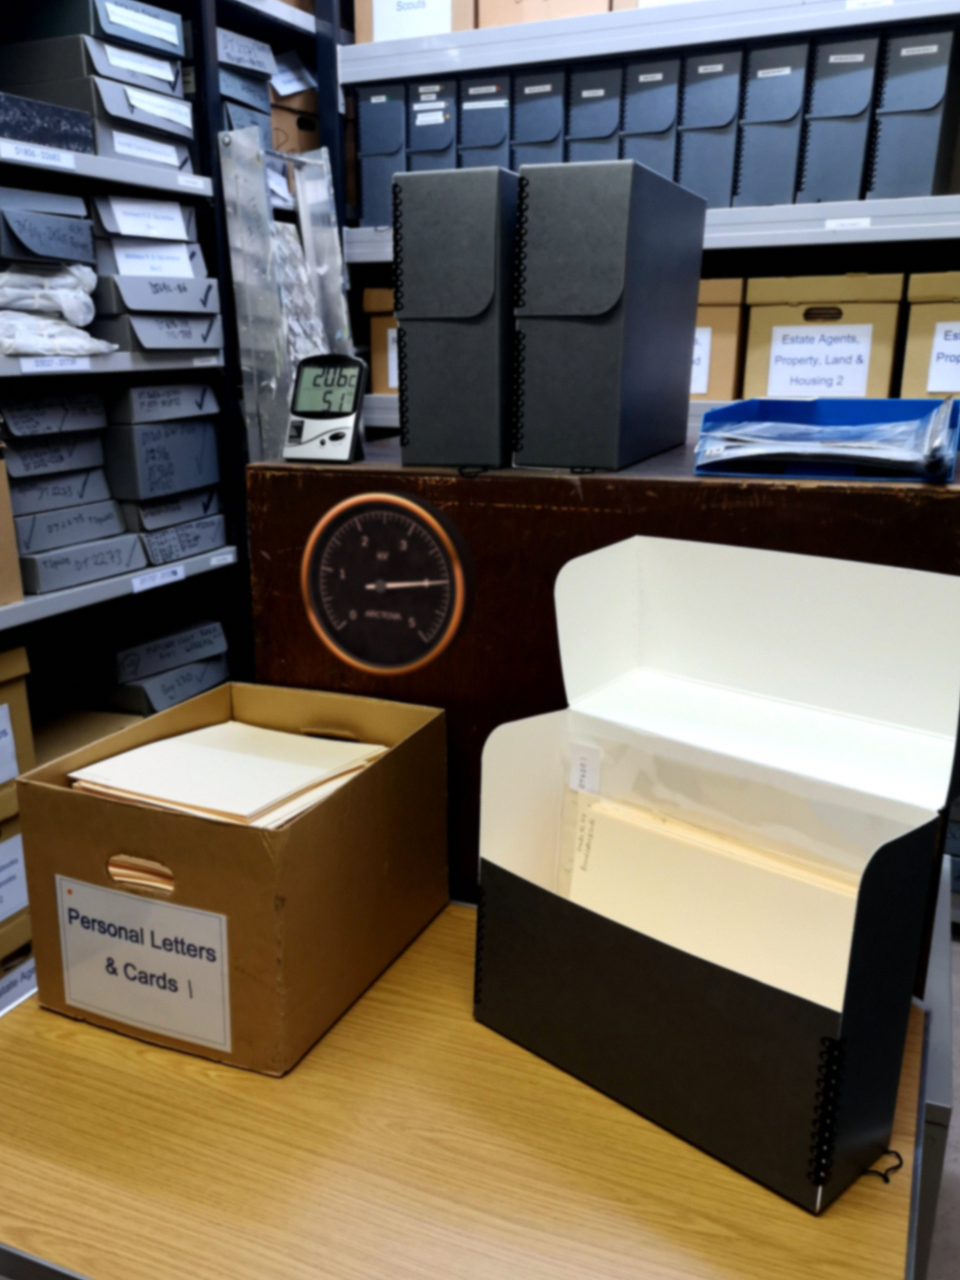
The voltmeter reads 4kV
